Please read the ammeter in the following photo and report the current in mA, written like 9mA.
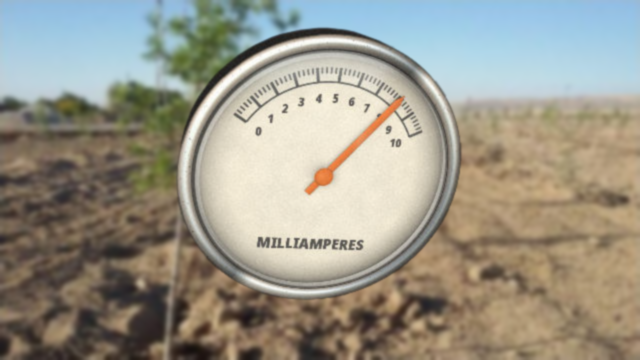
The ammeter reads 8mA
